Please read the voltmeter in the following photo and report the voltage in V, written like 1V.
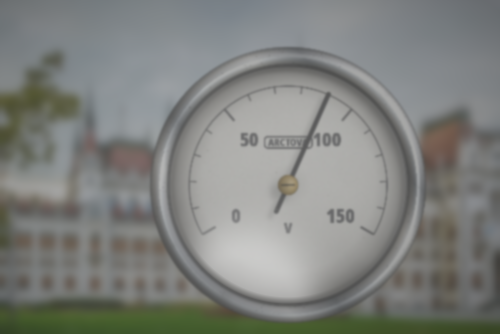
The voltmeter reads 90V
